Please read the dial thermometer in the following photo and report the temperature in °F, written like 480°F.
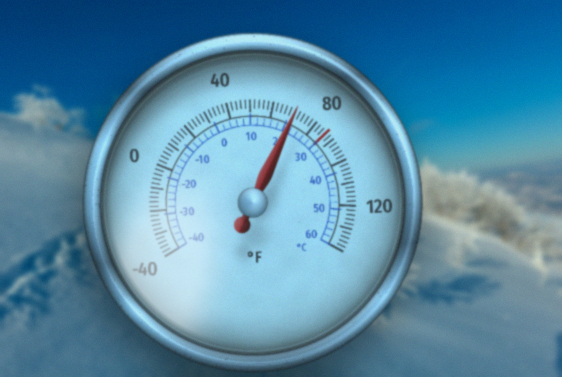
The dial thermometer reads 70°F
